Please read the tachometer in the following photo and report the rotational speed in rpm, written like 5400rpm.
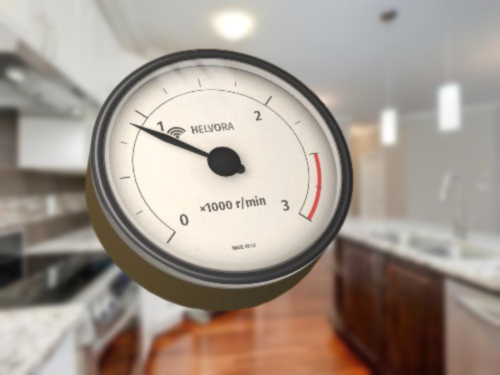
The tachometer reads 875rpm
